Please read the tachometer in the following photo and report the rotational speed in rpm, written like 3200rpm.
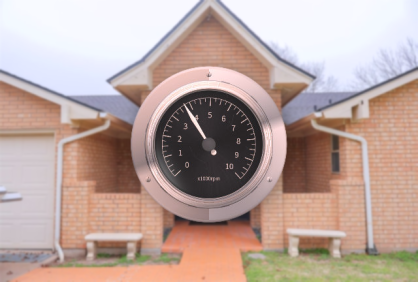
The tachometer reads 3750rpm
